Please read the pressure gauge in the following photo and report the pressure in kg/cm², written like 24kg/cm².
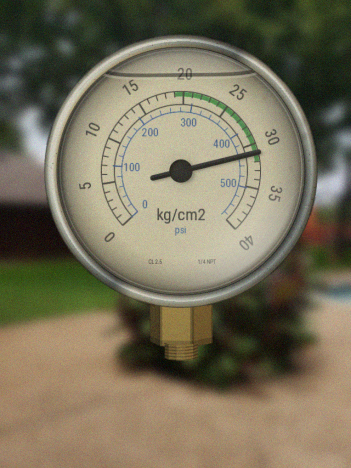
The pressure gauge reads 31kg/cm²
